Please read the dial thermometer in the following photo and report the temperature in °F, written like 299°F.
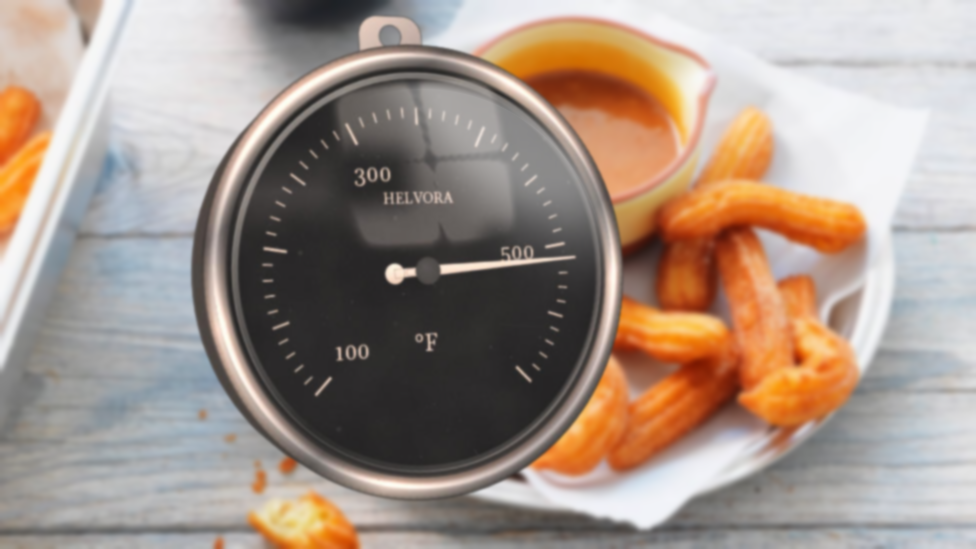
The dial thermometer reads 510°F
